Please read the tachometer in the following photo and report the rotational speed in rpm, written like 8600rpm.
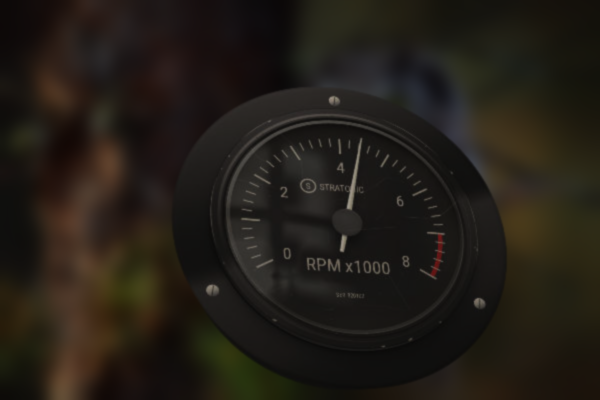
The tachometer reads 4400rpm
